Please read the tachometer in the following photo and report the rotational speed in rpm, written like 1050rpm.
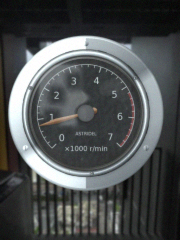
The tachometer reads 800rpm
